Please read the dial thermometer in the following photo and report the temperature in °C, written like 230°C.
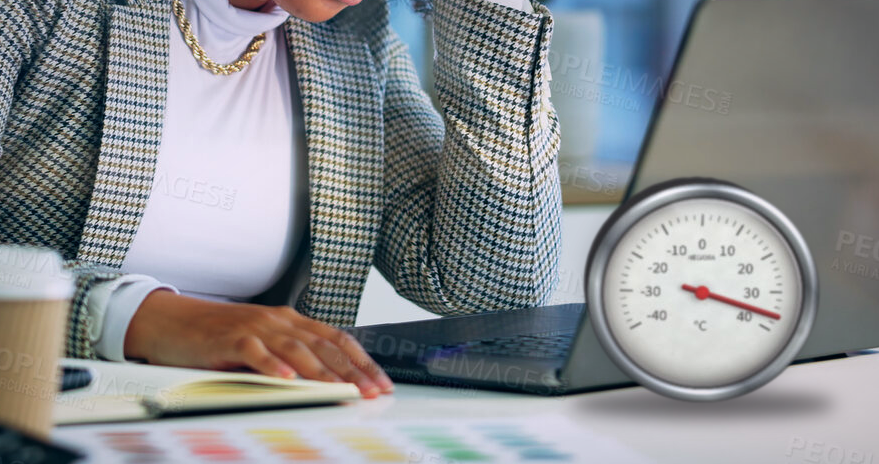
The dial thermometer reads 36°C
